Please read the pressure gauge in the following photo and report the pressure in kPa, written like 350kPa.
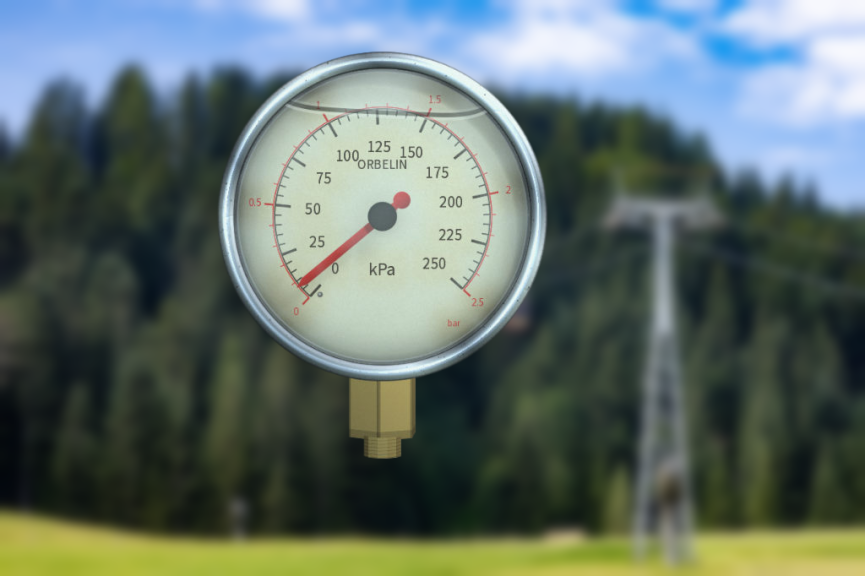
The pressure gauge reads 7.5kPa
